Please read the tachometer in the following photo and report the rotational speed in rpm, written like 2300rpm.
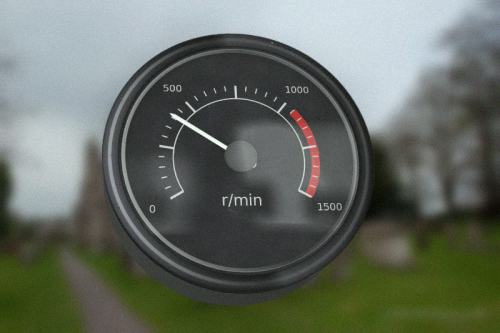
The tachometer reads 400rpm
